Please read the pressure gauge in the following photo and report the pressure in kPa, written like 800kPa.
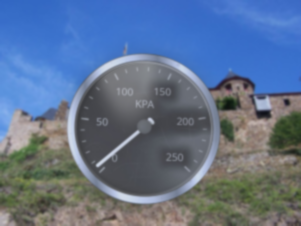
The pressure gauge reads 5kPa
